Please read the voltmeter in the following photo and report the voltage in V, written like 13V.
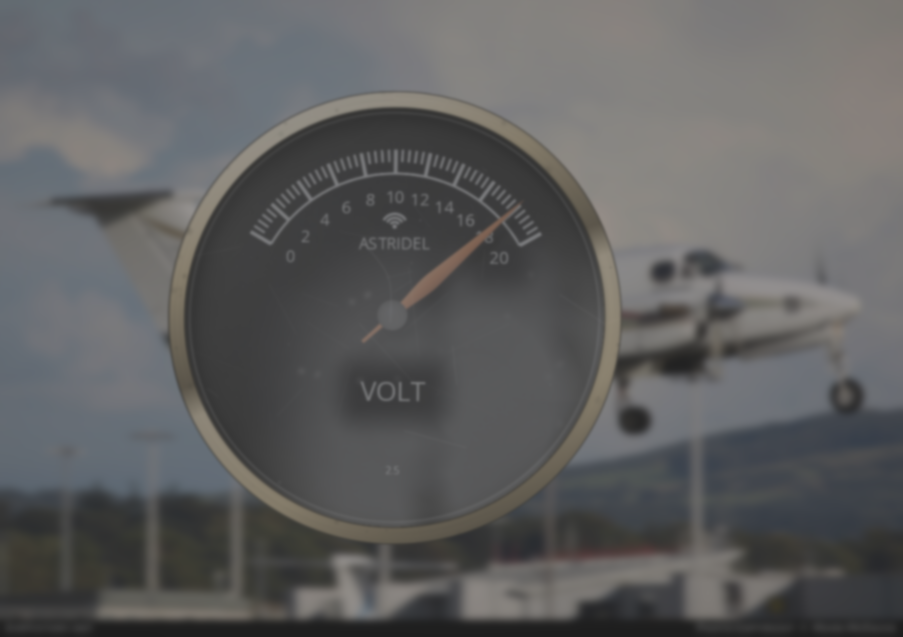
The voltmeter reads 18V
